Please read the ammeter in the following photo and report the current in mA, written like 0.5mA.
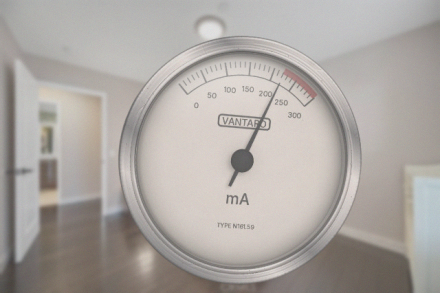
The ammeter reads 220mA
